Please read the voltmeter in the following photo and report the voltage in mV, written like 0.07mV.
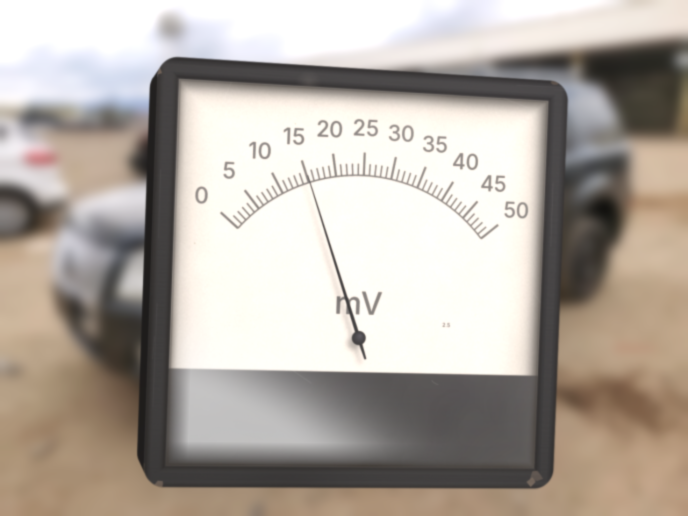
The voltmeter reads 15mV
